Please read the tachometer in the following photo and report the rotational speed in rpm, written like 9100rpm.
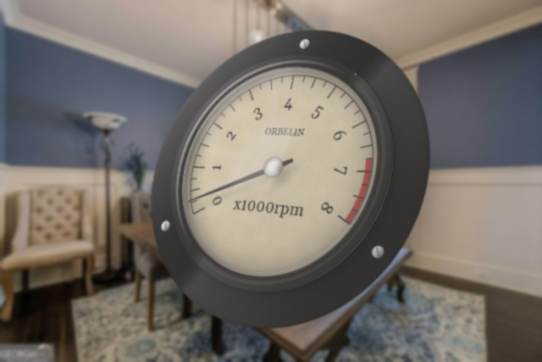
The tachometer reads 250rpm
